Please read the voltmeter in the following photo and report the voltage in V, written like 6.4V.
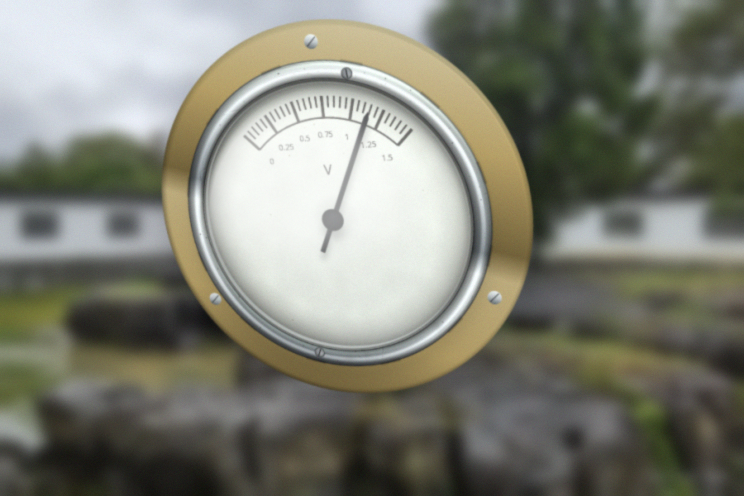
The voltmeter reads 1.15V
